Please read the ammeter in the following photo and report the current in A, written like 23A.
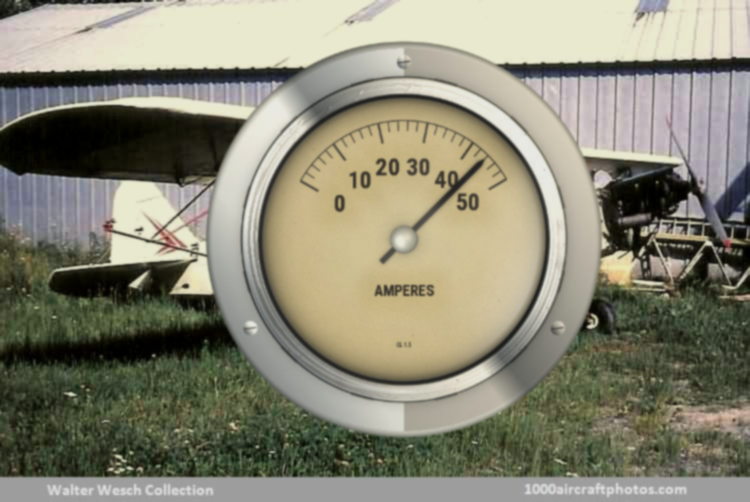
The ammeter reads 44A
